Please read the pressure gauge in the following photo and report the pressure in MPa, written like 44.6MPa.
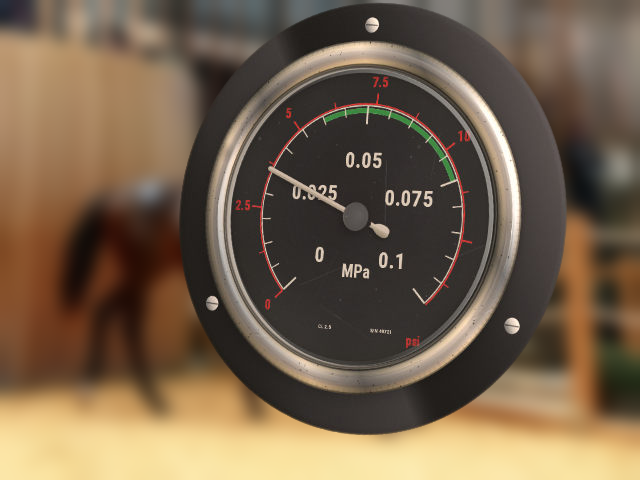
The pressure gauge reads 0.025MPa
